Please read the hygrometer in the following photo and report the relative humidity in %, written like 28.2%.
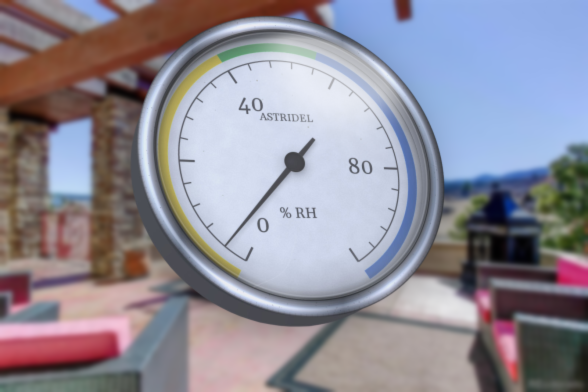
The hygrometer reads 4%
